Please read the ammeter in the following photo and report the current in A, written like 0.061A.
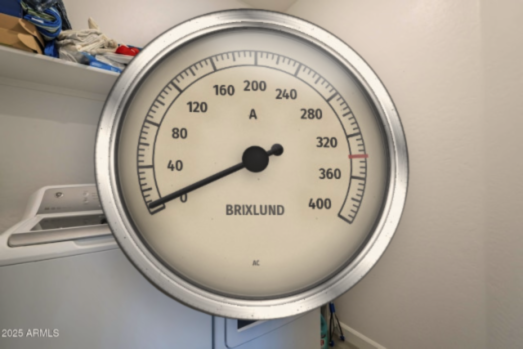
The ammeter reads 5A
